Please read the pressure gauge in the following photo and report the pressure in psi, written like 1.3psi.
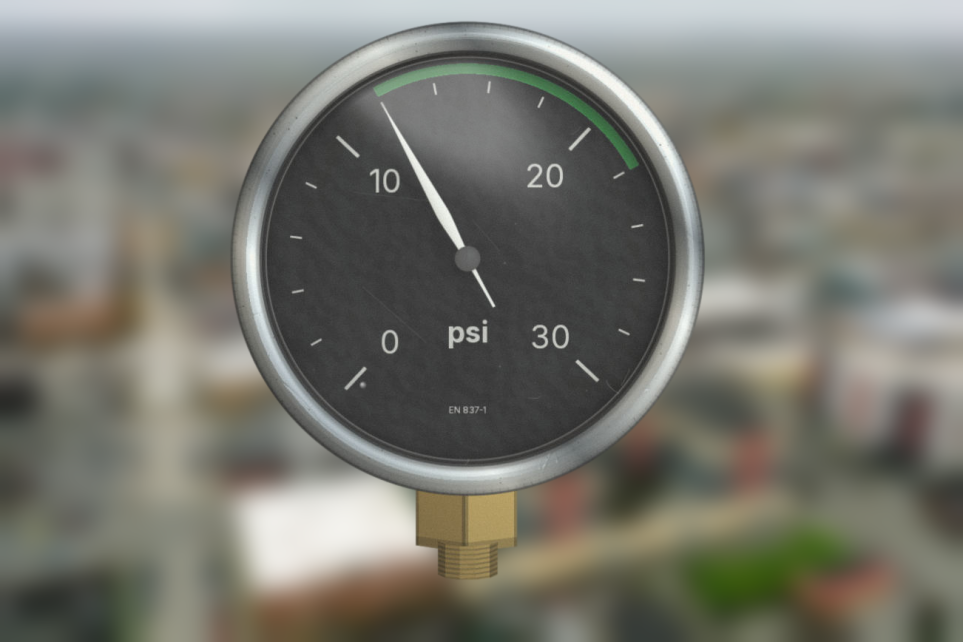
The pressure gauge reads 12psi
